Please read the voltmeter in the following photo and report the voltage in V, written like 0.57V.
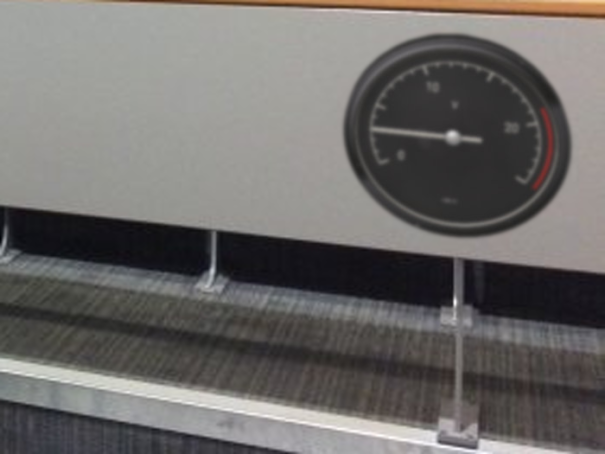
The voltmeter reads 3V
